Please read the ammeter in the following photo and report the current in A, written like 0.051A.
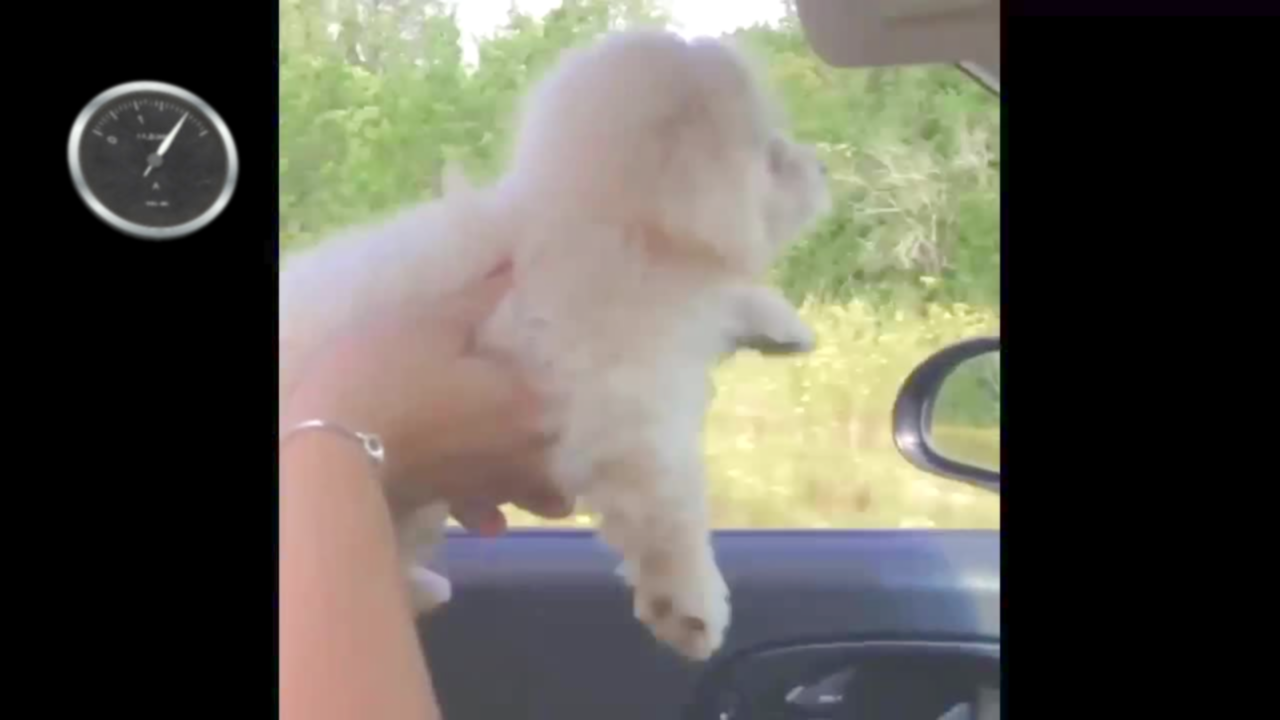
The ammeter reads 2A
